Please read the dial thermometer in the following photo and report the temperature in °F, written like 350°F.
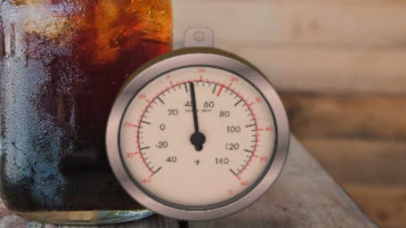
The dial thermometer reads 44°F
